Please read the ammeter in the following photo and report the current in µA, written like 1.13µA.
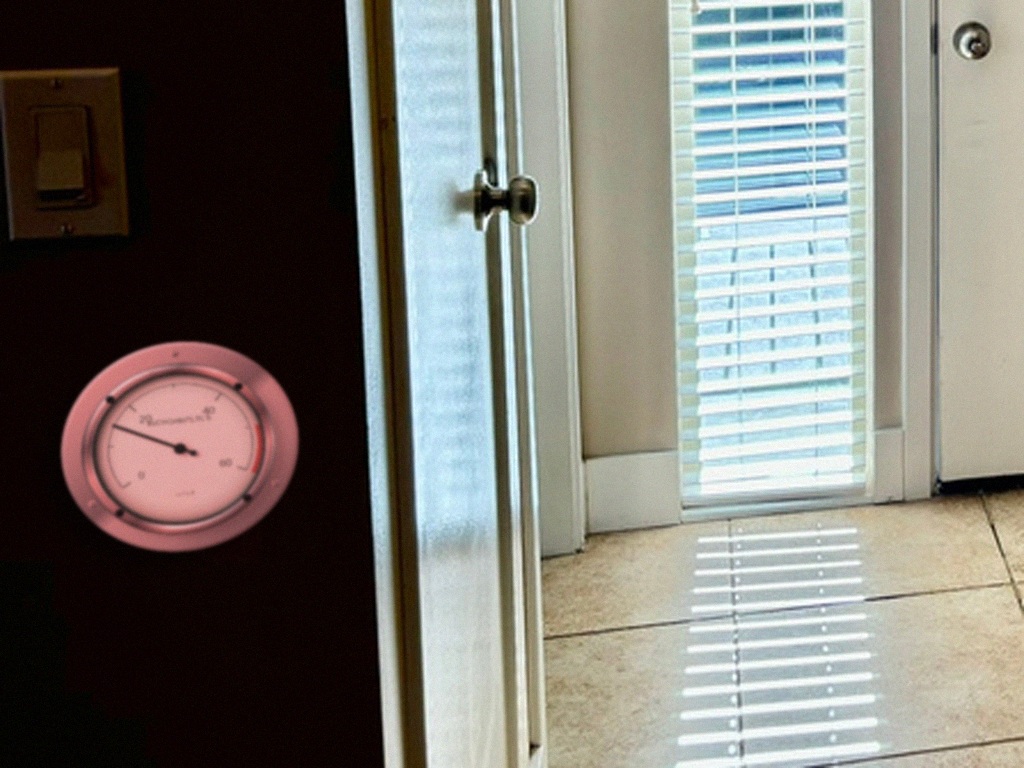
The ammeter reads 15µA
